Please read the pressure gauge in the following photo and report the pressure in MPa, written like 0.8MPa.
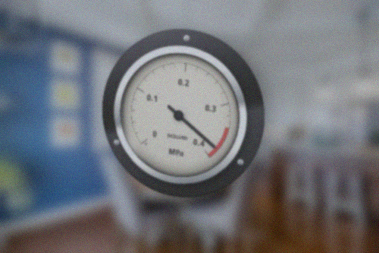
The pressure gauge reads 0.38MPa
